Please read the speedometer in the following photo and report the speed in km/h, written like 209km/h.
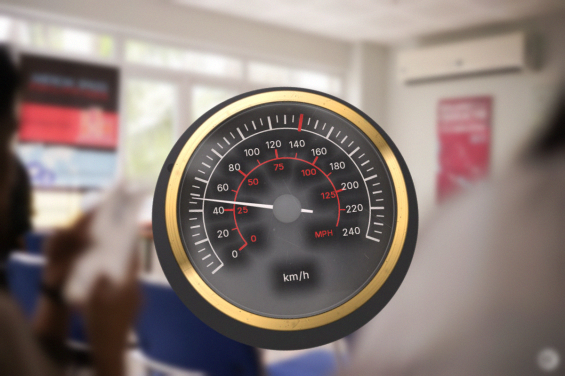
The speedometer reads 47.5km/h
